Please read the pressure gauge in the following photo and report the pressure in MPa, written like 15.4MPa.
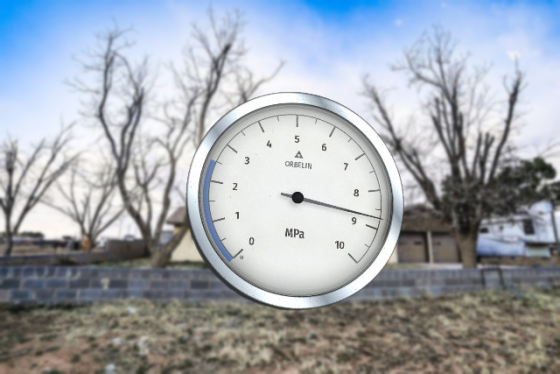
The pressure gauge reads 8.75MPa
